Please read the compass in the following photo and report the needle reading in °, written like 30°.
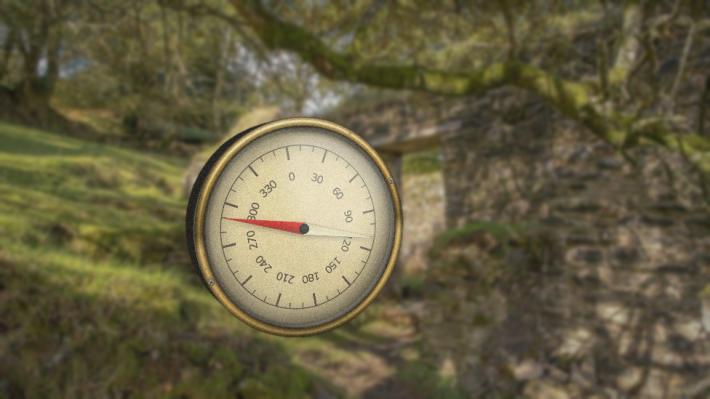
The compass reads 290°
